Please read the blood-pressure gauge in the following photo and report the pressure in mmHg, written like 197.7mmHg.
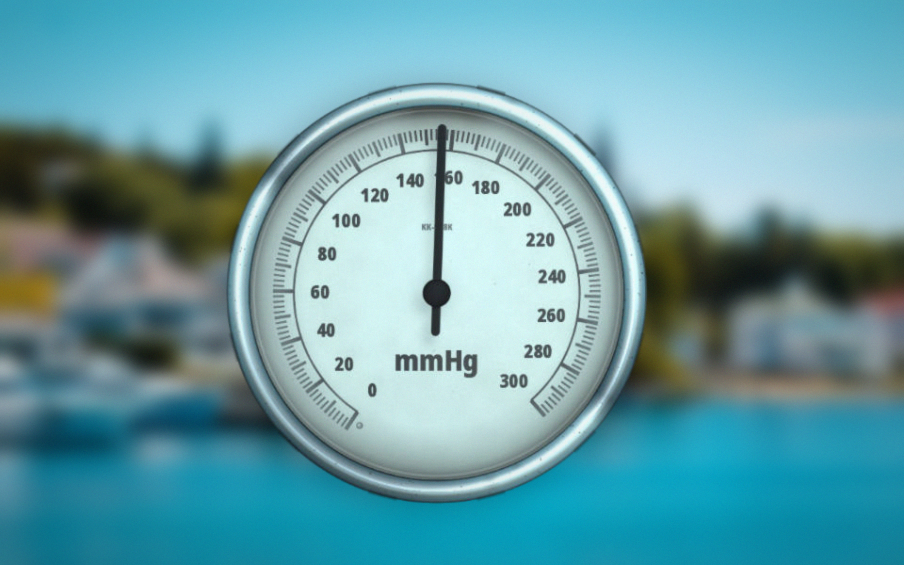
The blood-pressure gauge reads 156mmHg
